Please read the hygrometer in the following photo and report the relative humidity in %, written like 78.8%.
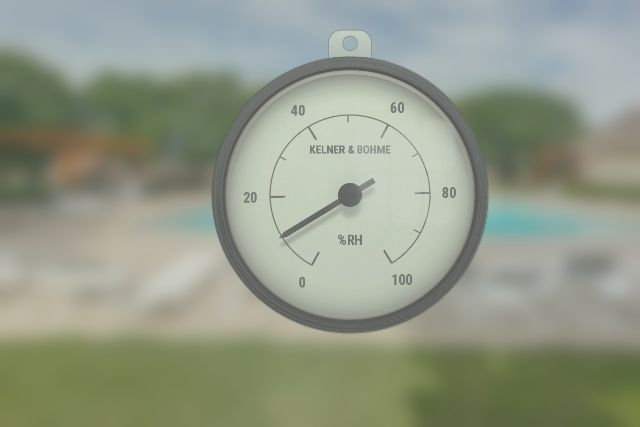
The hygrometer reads 10%
